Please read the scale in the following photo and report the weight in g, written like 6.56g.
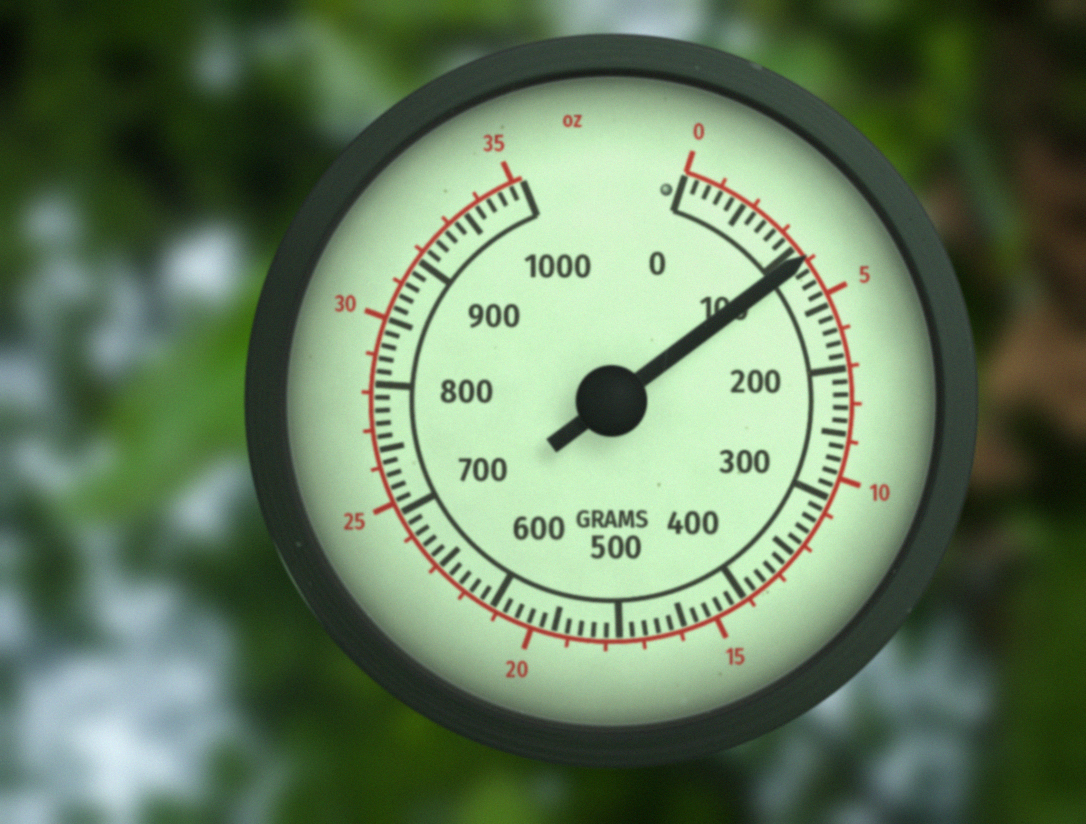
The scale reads 110g
